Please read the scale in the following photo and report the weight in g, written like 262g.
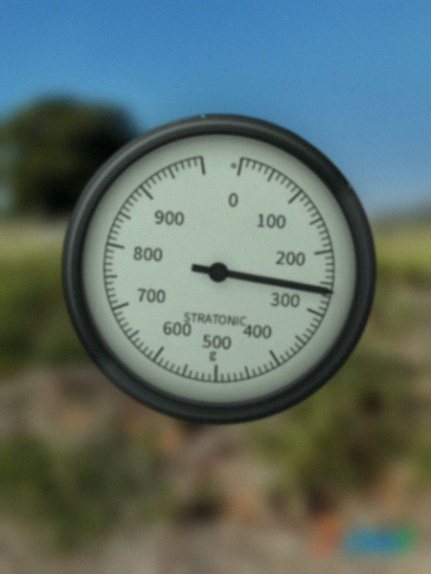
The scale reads 260g
